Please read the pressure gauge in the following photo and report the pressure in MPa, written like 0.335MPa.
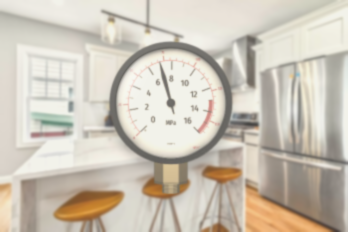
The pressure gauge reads 7MPa
